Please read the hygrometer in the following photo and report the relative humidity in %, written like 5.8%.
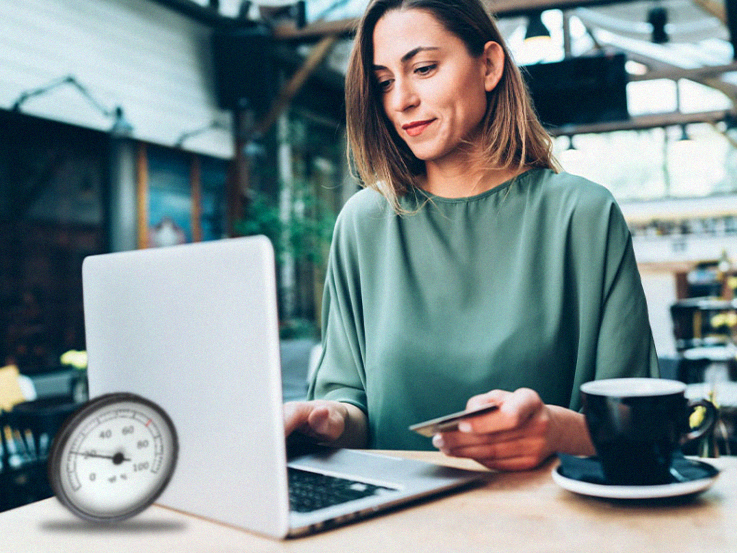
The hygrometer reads 20%
